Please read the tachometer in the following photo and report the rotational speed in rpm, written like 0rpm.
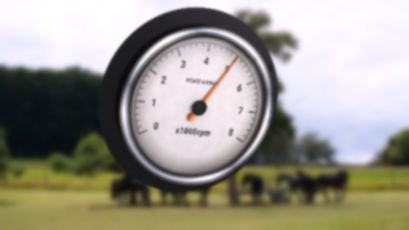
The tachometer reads 5000rpm
